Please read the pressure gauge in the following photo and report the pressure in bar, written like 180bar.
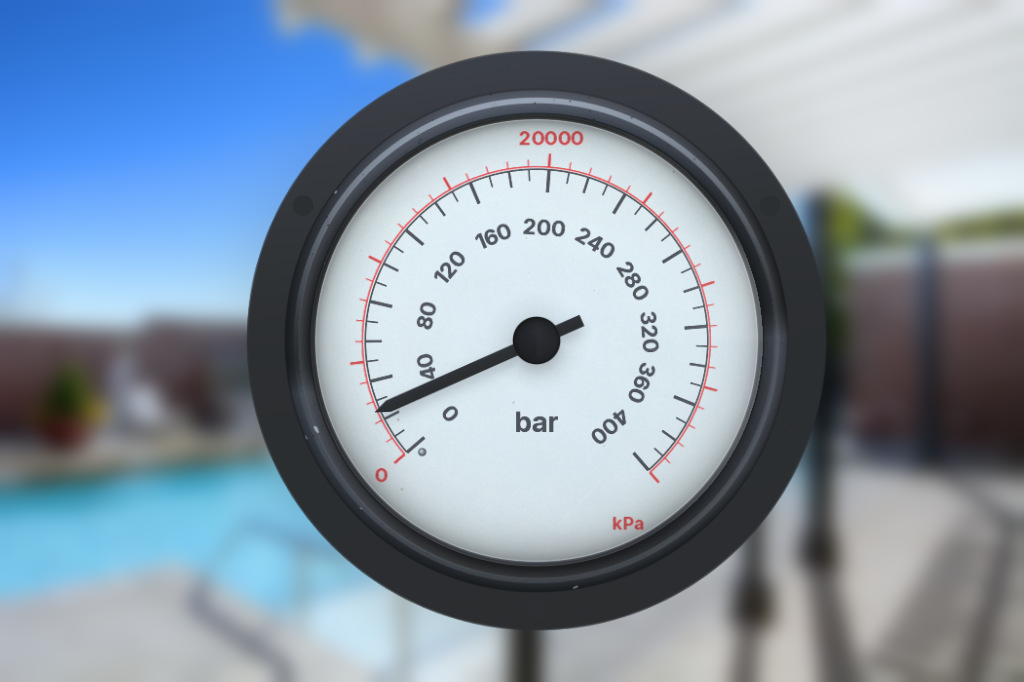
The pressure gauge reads 25bar
